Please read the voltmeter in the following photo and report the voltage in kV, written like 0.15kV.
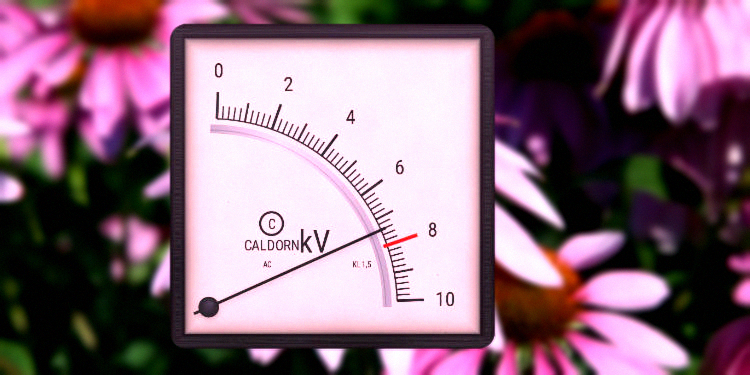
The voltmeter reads 7.4kV
